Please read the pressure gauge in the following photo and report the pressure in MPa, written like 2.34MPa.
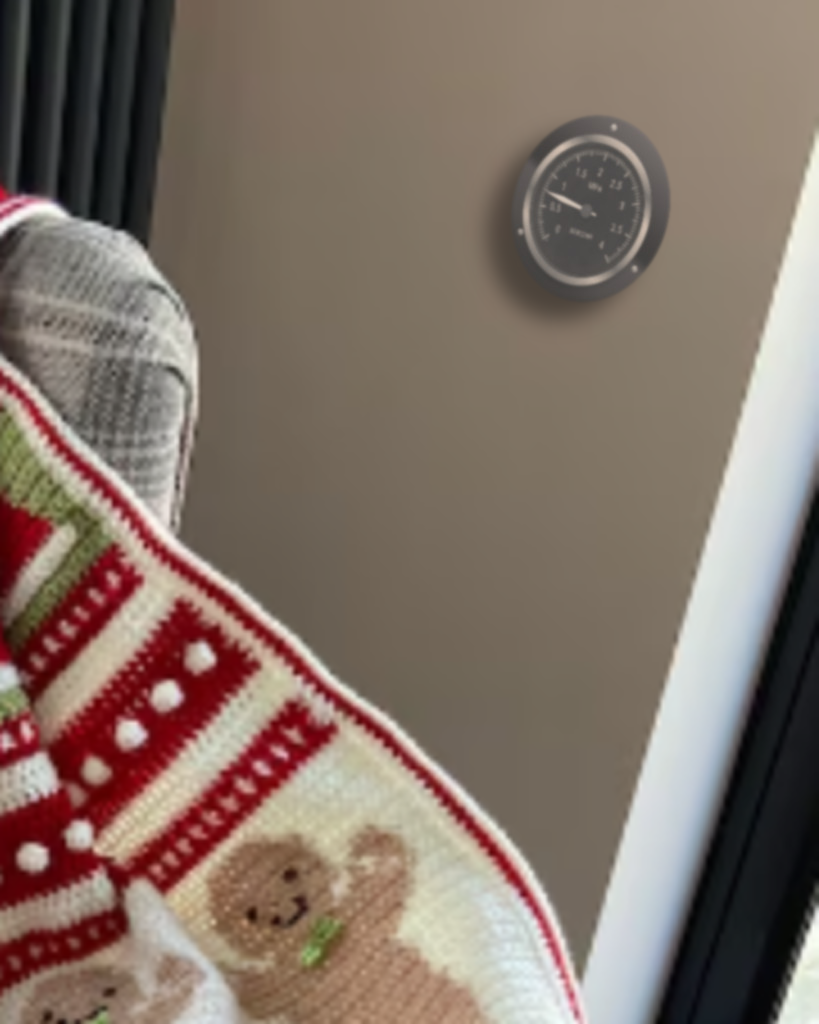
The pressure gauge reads 0.75MPa
